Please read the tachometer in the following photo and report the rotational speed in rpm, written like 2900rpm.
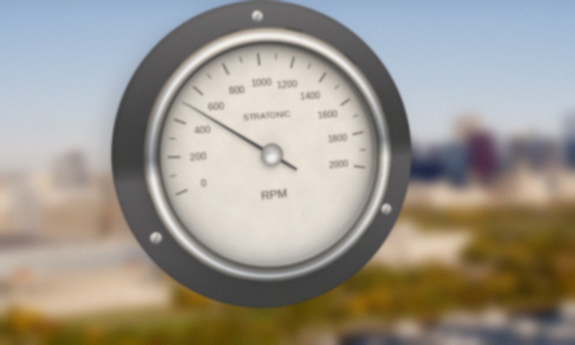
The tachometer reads 500rpm
